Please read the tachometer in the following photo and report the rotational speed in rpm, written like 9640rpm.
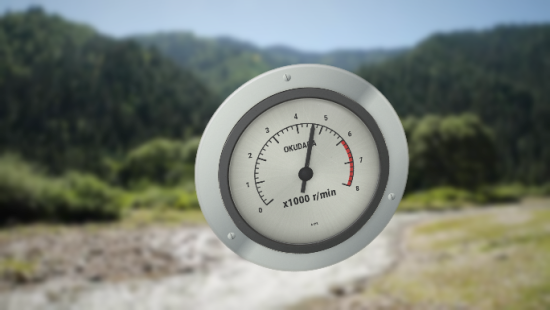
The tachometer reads 4600rpm
